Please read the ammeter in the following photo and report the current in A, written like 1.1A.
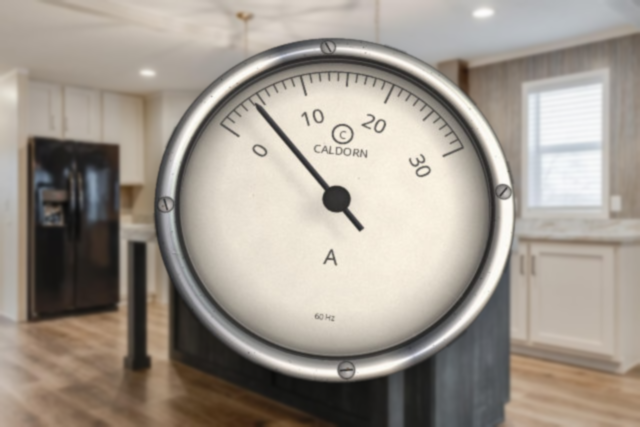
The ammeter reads 4A
